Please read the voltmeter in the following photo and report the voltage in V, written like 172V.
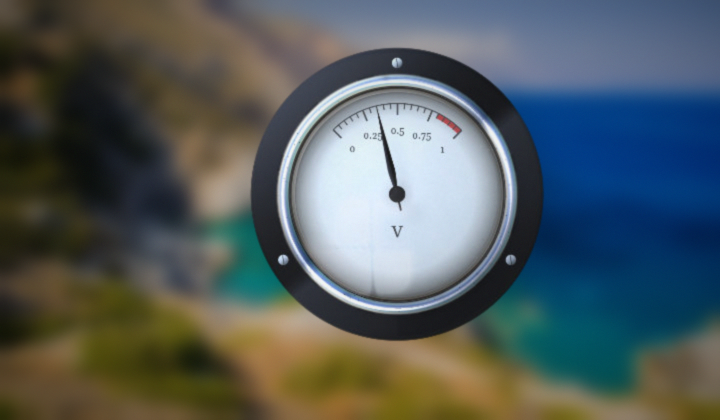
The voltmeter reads 0.35V
